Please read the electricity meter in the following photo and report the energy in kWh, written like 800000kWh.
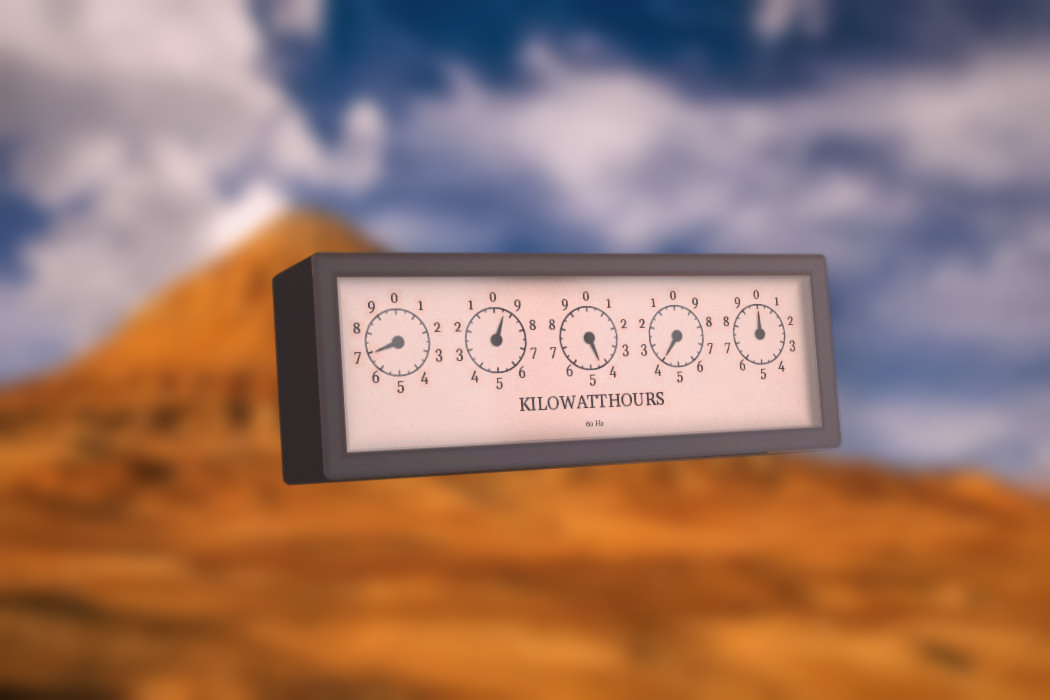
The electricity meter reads 69440kWh
